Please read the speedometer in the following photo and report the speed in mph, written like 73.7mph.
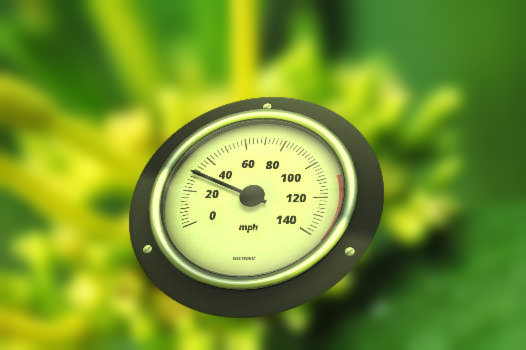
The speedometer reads 30mph
